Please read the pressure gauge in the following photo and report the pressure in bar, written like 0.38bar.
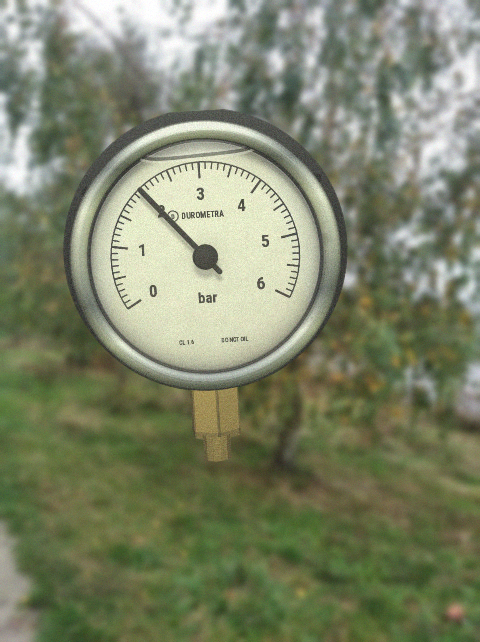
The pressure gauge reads 2bar
